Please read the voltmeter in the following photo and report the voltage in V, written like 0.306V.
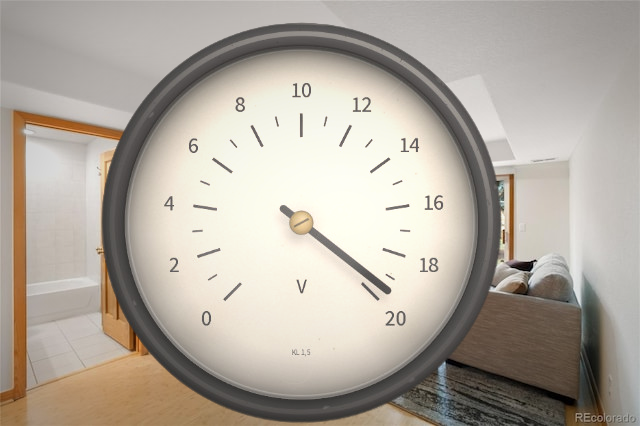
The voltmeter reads 19.5V
